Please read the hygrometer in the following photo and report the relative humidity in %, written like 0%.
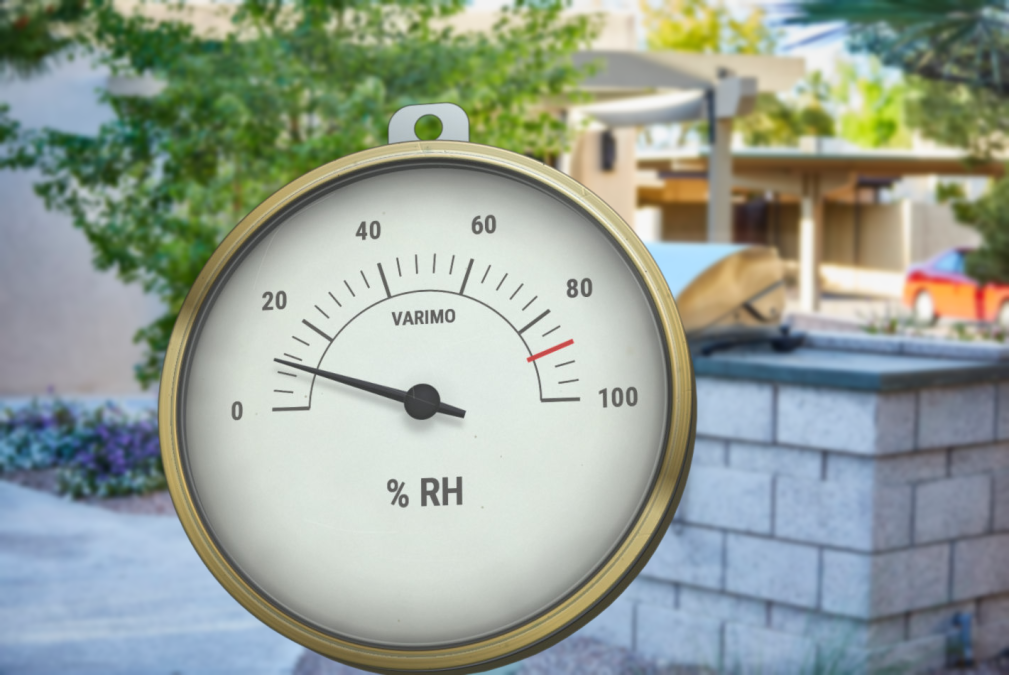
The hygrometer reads 10%
